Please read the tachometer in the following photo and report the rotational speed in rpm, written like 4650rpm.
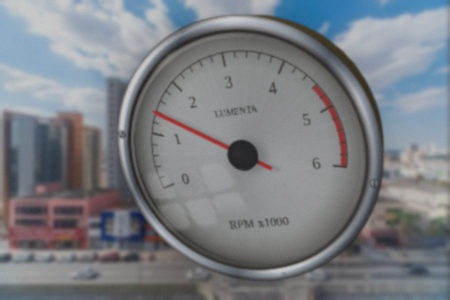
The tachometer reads 1400rpm
